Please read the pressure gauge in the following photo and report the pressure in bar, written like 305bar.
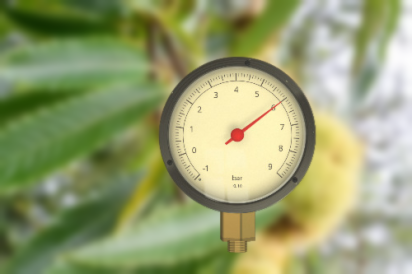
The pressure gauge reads 6bar
